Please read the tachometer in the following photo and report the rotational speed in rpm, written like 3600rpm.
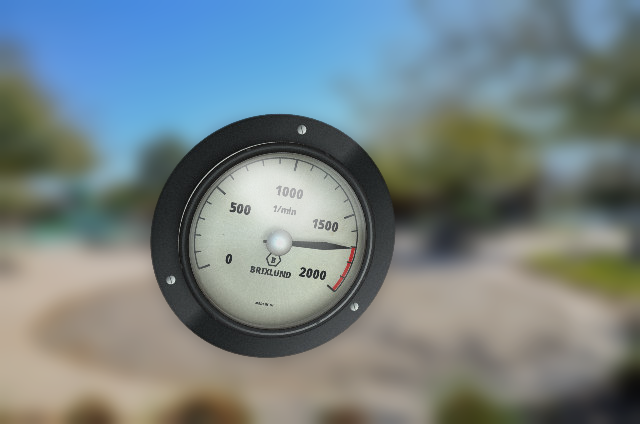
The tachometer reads 1700rpm
